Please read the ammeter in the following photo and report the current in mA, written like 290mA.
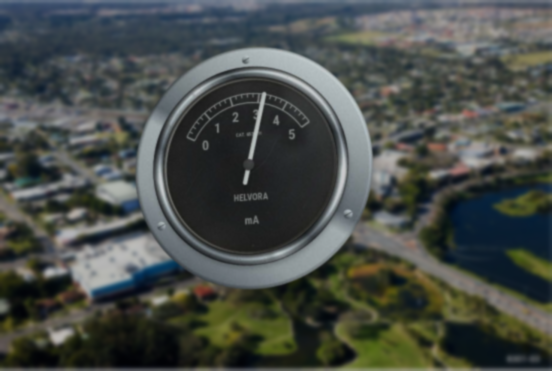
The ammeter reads 3.2mA
